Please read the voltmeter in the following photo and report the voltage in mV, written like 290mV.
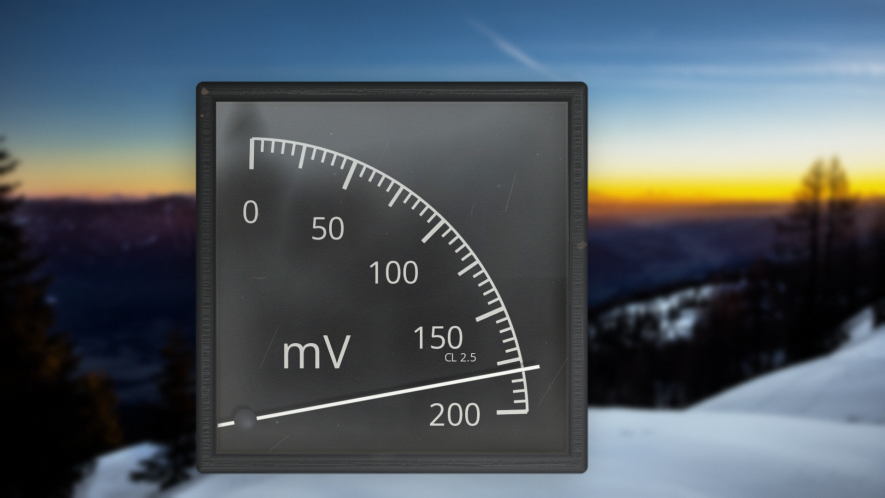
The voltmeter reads 180mV
